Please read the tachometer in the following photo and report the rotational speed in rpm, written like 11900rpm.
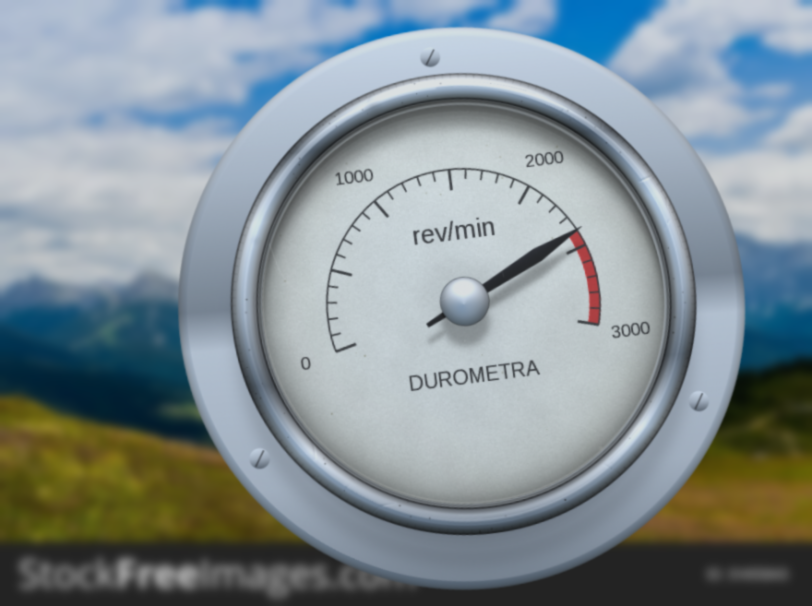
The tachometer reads 2400rpm
